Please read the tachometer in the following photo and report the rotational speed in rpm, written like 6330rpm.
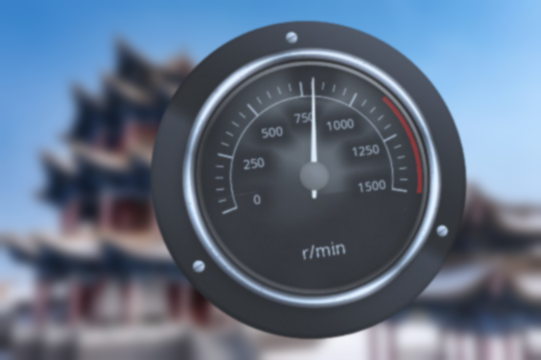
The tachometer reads 800rpm
